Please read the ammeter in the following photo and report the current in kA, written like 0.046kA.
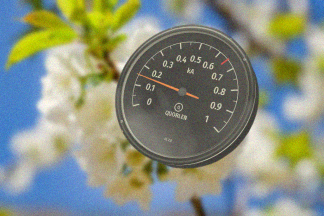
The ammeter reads 0.15kA
